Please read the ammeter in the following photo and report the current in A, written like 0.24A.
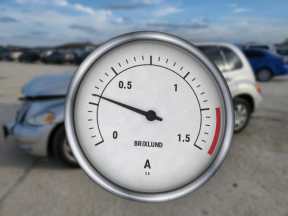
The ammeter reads 0.3A
